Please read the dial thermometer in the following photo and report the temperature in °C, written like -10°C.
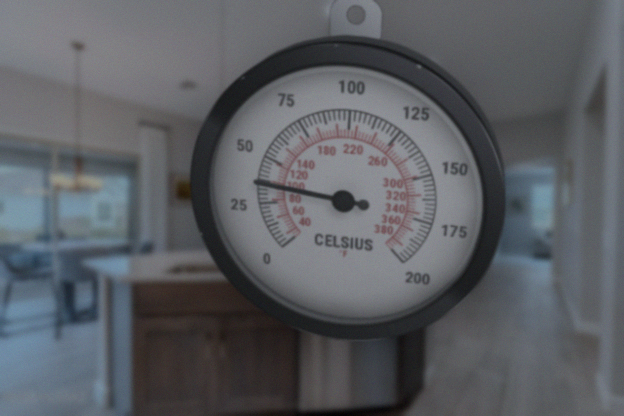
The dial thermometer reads 37.5°C
